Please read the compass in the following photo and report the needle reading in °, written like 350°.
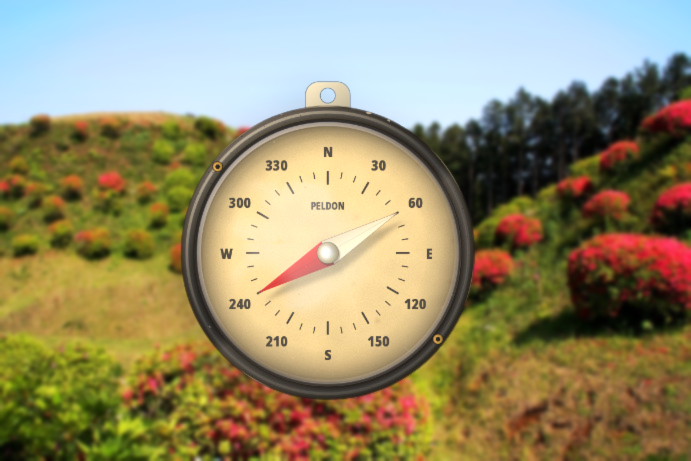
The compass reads 240°
